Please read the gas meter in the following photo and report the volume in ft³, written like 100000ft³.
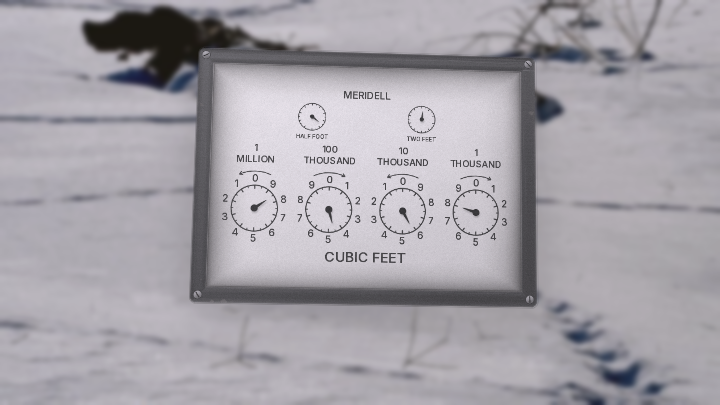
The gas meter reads 845800ft³
